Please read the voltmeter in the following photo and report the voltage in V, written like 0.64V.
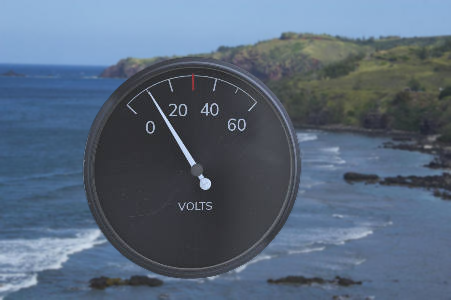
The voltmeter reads 10V
